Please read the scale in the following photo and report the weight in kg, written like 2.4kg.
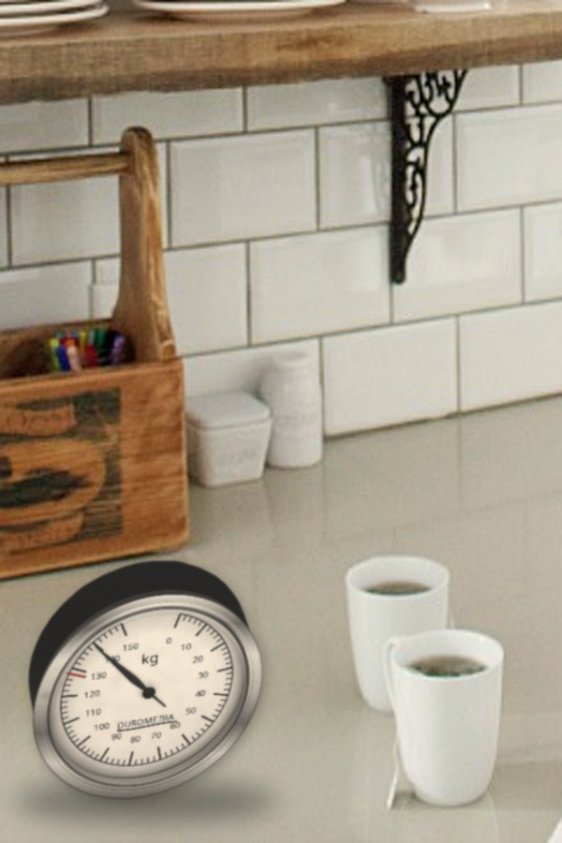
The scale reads 140kg
